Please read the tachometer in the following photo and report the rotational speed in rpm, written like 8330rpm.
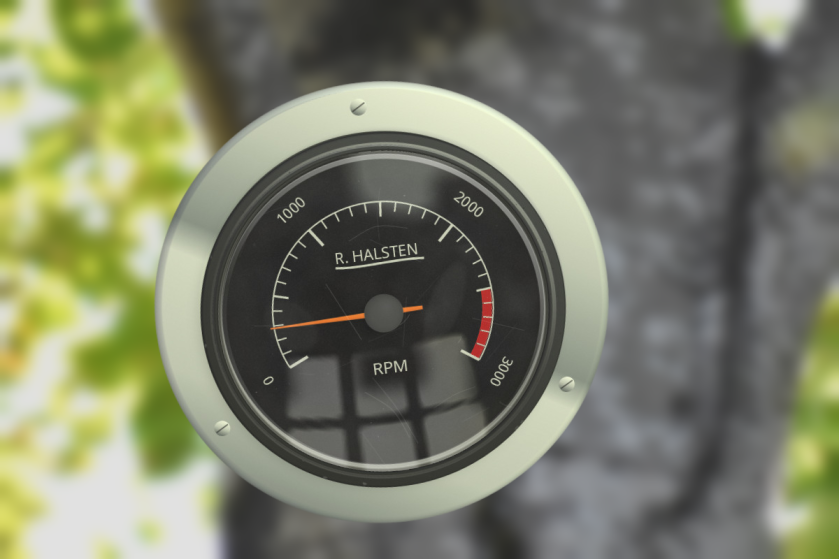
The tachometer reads 300rpm
